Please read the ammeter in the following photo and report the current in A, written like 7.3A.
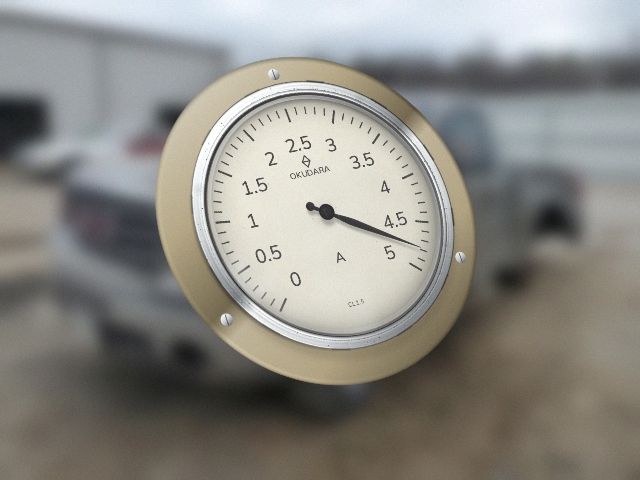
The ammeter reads 4.8A
